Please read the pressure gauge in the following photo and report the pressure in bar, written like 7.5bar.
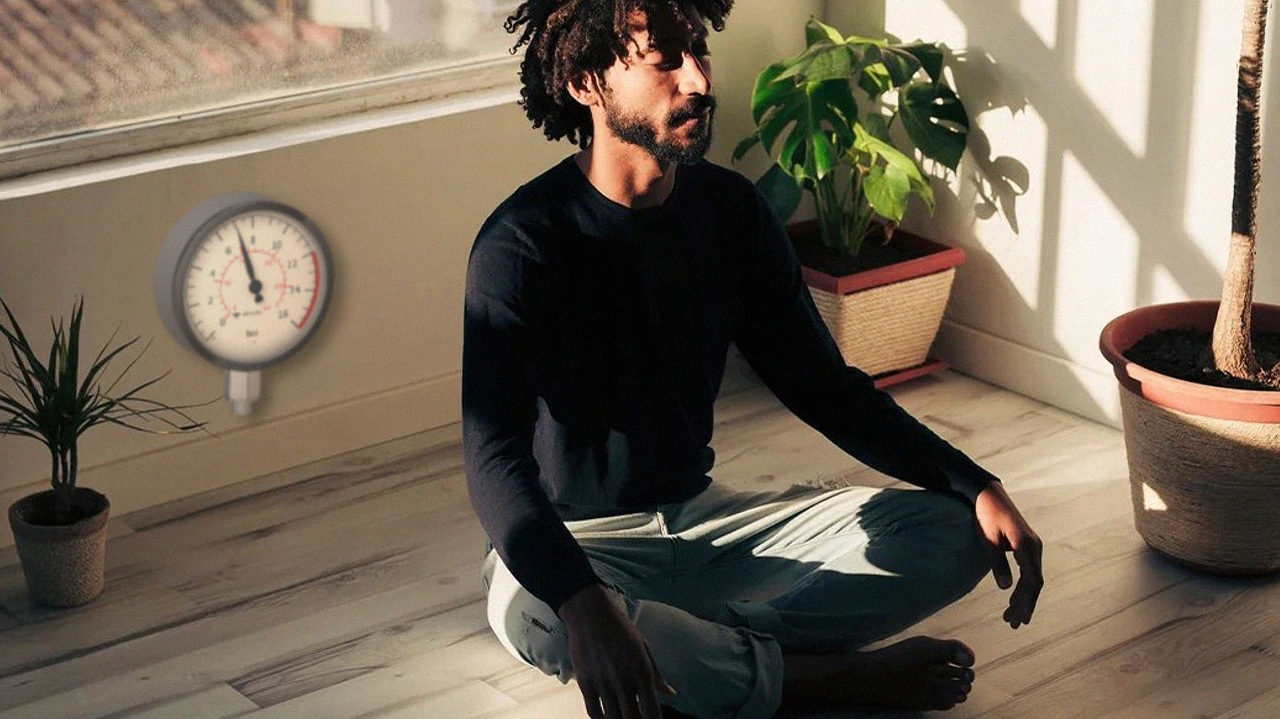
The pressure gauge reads 7bar
